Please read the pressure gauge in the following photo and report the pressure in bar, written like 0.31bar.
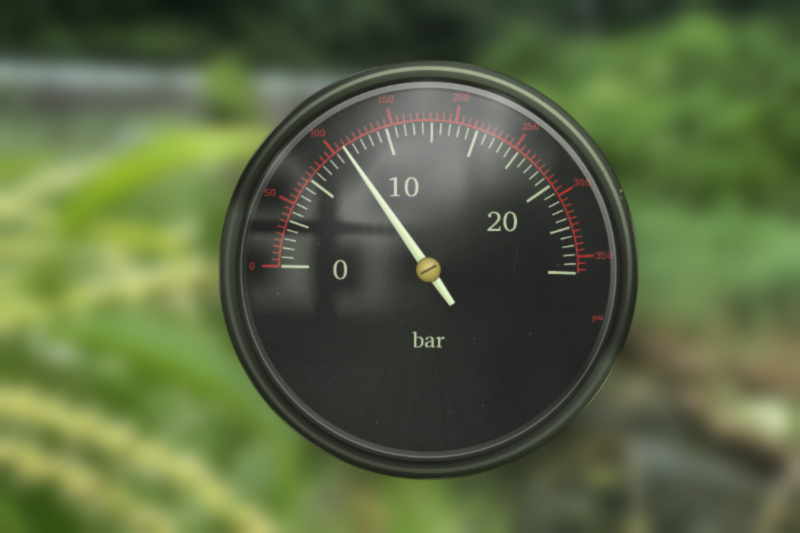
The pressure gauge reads 7.5bar
